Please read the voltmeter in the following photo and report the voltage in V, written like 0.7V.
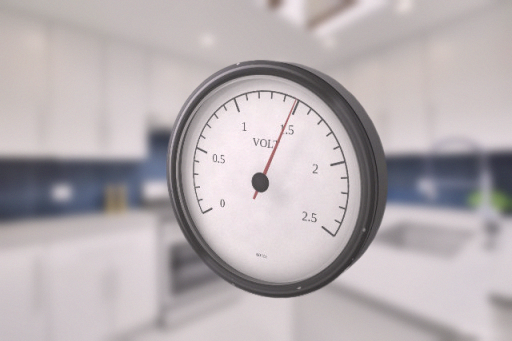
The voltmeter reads 1.5V
